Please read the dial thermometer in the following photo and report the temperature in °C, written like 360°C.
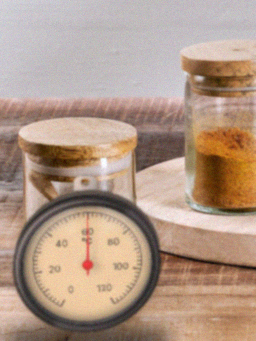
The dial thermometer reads 60°C
